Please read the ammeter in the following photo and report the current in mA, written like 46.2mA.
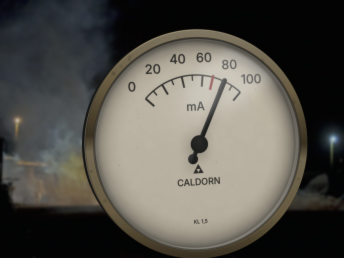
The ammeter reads 80mA
